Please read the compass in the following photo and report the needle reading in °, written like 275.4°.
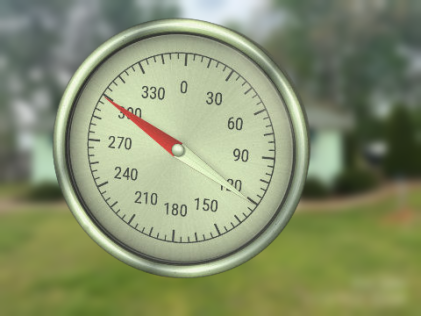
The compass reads 300°
